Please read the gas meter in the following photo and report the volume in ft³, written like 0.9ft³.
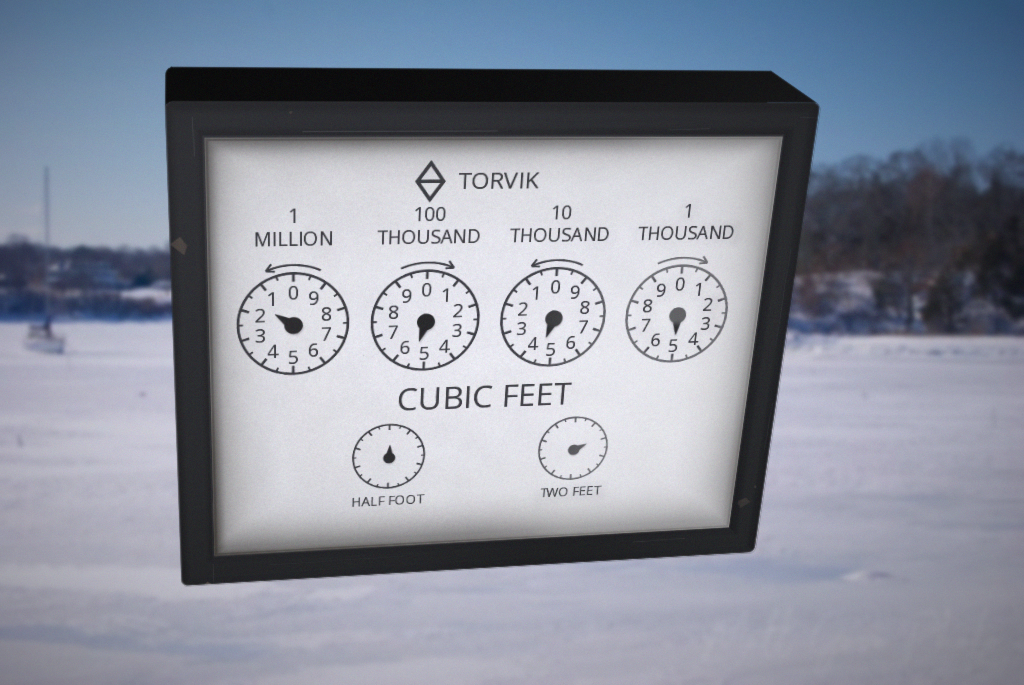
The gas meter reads 154500ft³
